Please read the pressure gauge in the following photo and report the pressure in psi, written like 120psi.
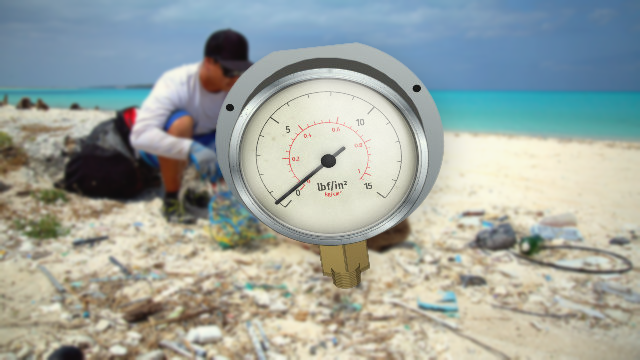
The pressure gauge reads 0.5psi
